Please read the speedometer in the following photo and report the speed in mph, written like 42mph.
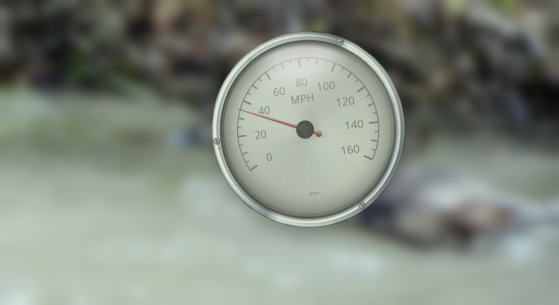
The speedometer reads 35mph
